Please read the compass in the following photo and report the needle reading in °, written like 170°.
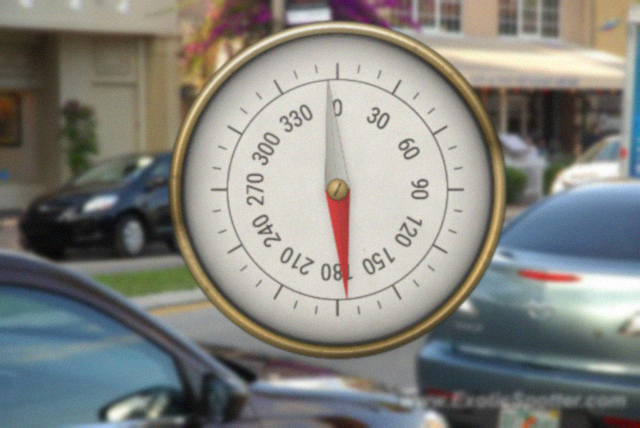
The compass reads 175°
